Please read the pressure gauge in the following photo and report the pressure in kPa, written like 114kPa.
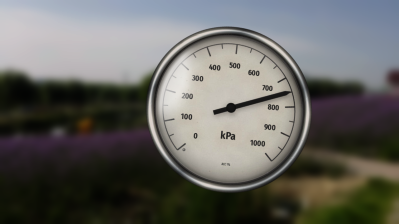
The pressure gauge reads 750kPa
